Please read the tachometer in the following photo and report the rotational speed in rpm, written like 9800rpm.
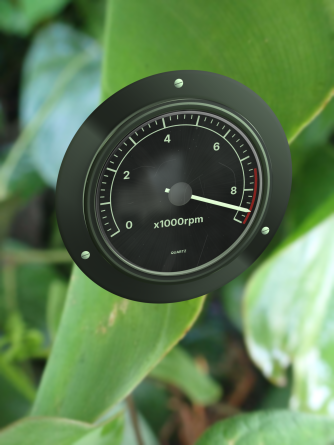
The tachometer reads 8600rpm
